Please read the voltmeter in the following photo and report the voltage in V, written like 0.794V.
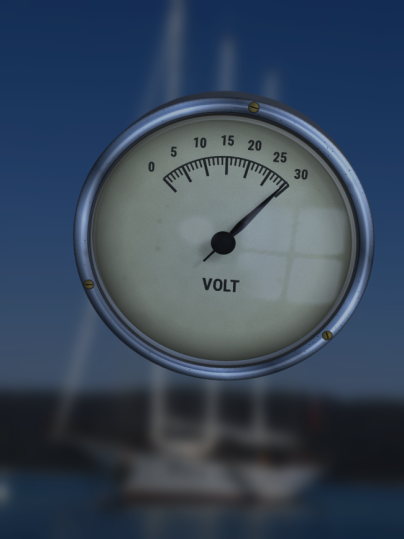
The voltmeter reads 29V
